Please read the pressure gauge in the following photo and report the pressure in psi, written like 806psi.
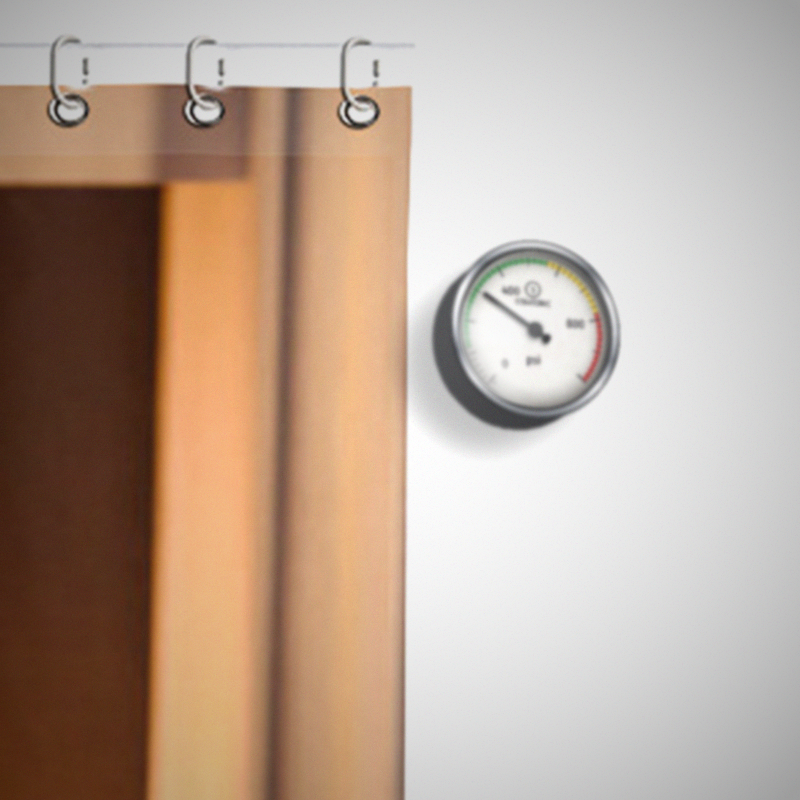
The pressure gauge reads 300psi
